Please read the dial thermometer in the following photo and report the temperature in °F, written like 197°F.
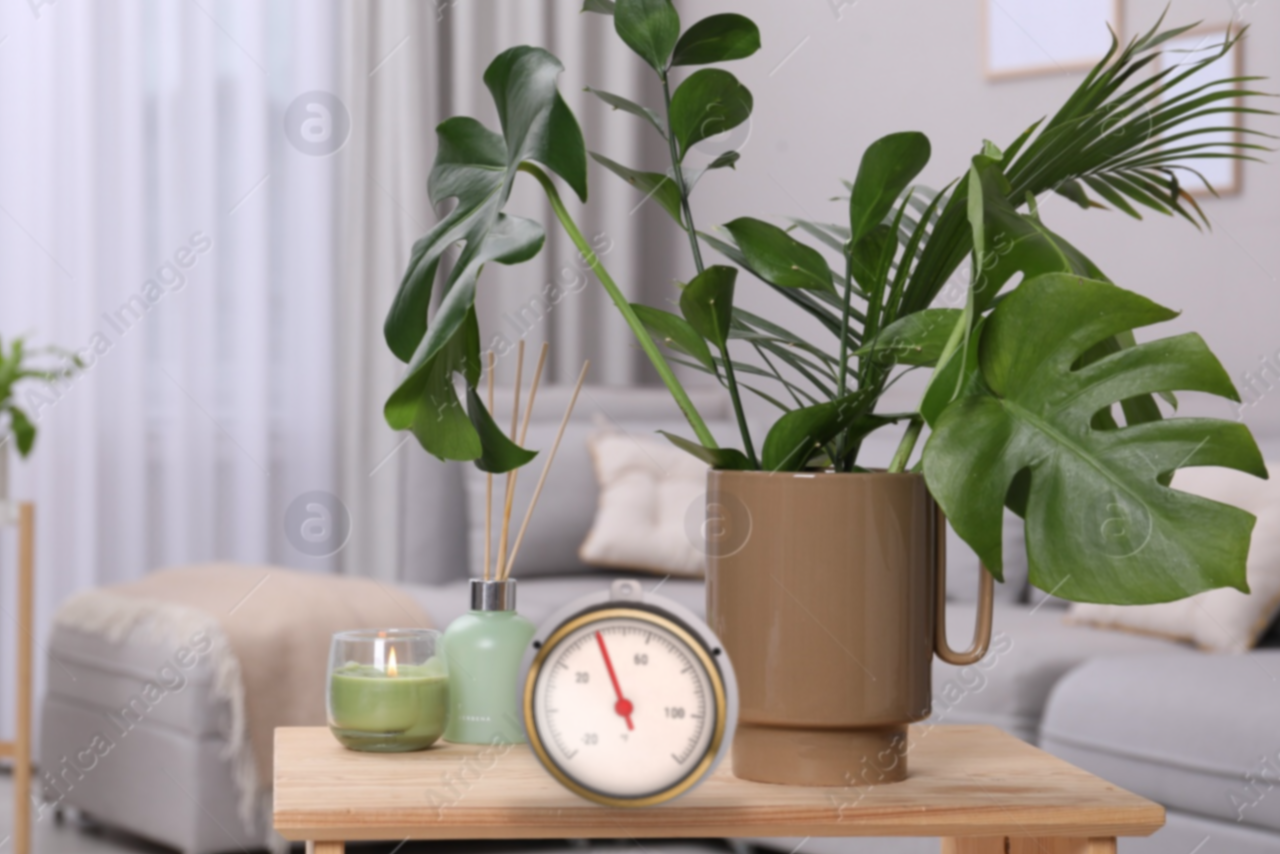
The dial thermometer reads 40°F
